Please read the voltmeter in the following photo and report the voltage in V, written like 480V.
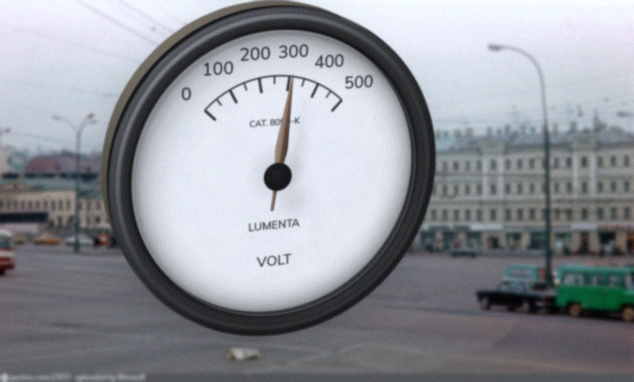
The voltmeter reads 300V
